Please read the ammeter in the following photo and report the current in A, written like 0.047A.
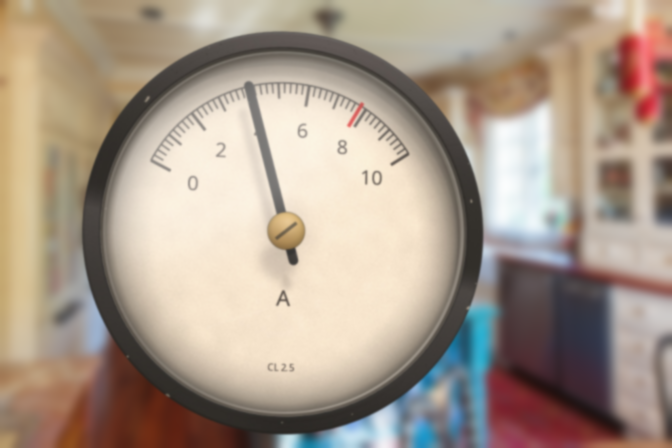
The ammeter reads 4A
